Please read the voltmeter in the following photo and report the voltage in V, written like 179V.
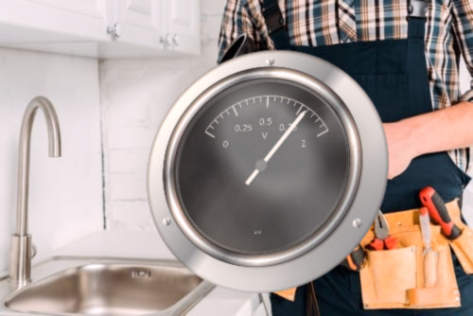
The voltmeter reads 0.8V
